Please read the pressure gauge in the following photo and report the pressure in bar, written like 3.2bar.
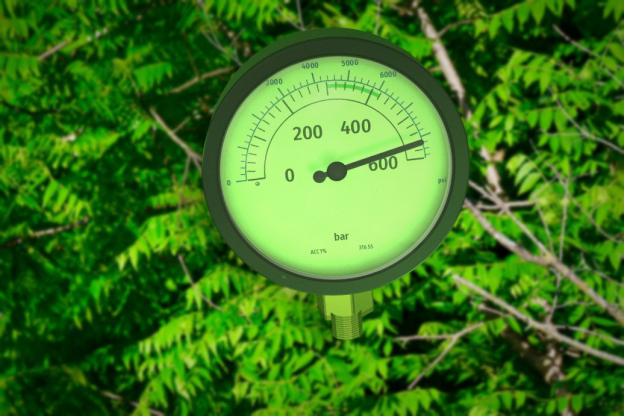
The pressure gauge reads 560bar
